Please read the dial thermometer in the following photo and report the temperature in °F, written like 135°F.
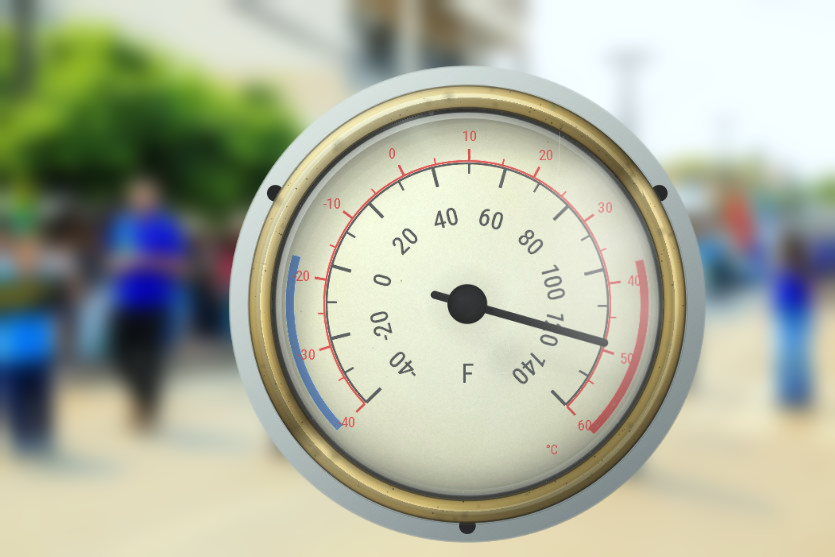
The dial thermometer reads 120°F
